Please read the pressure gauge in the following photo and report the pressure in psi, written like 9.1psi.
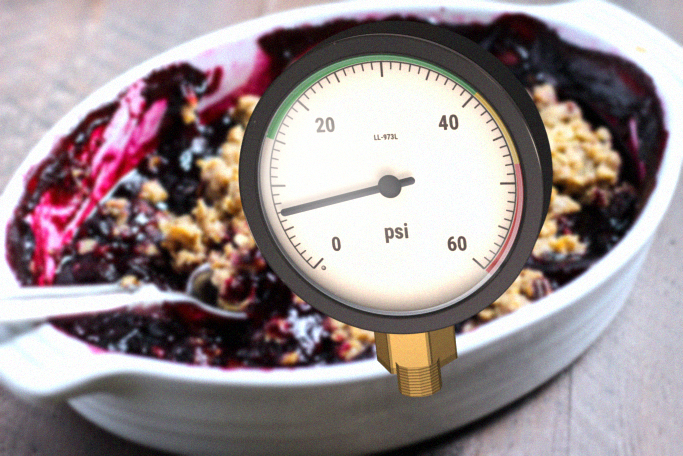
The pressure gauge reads 7psi
